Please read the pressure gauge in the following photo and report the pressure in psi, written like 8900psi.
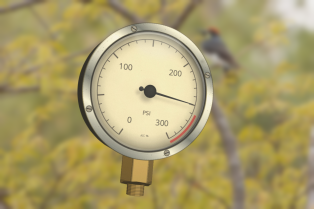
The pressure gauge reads 250psi
